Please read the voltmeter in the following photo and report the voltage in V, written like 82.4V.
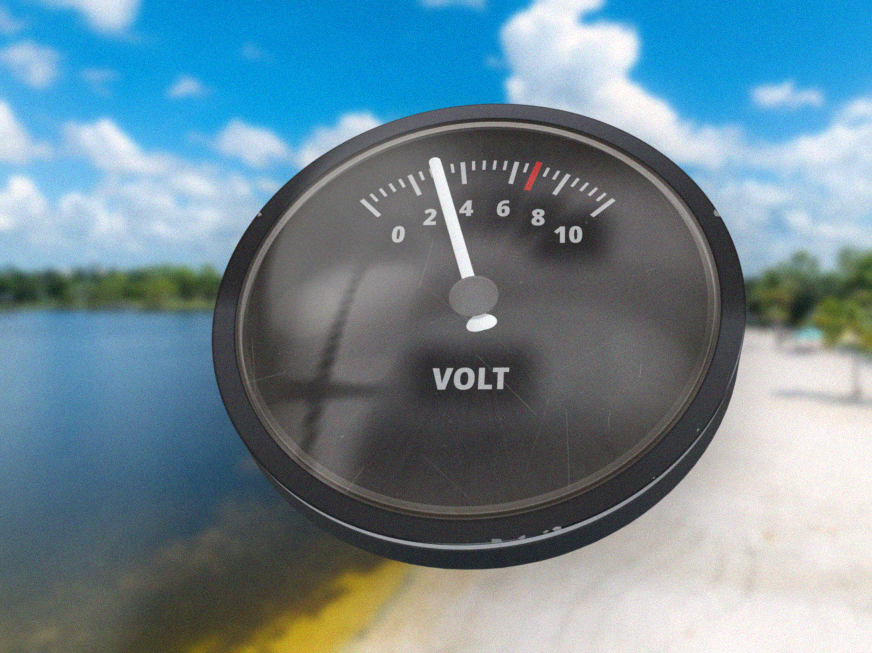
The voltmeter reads 3V
